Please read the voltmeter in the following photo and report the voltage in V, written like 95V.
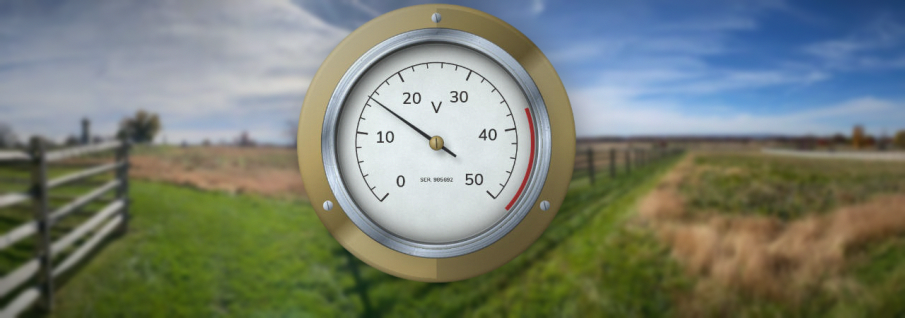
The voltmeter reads 15V
